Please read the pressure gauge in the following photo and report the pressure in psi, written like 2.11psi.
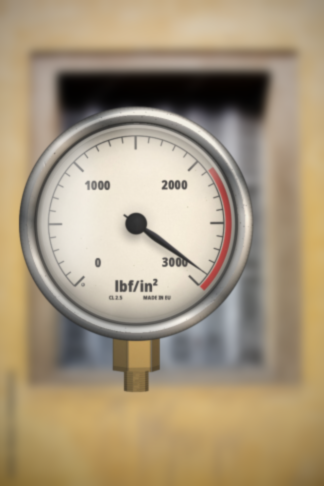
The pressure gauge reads 2900psi
